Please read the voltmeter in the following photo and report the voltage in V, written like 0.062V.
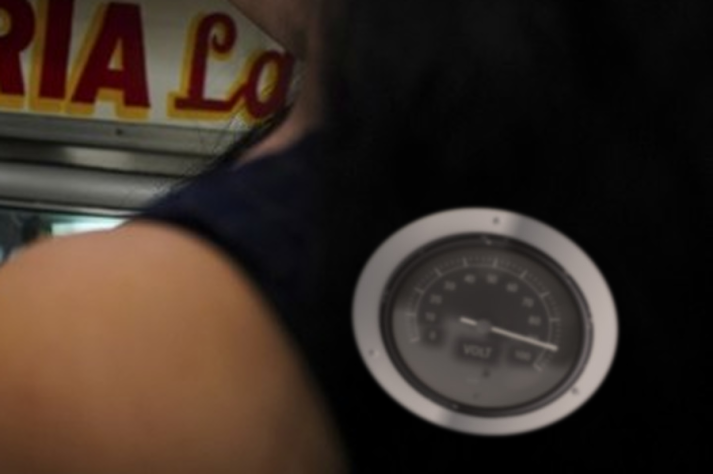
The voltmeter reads 90V
